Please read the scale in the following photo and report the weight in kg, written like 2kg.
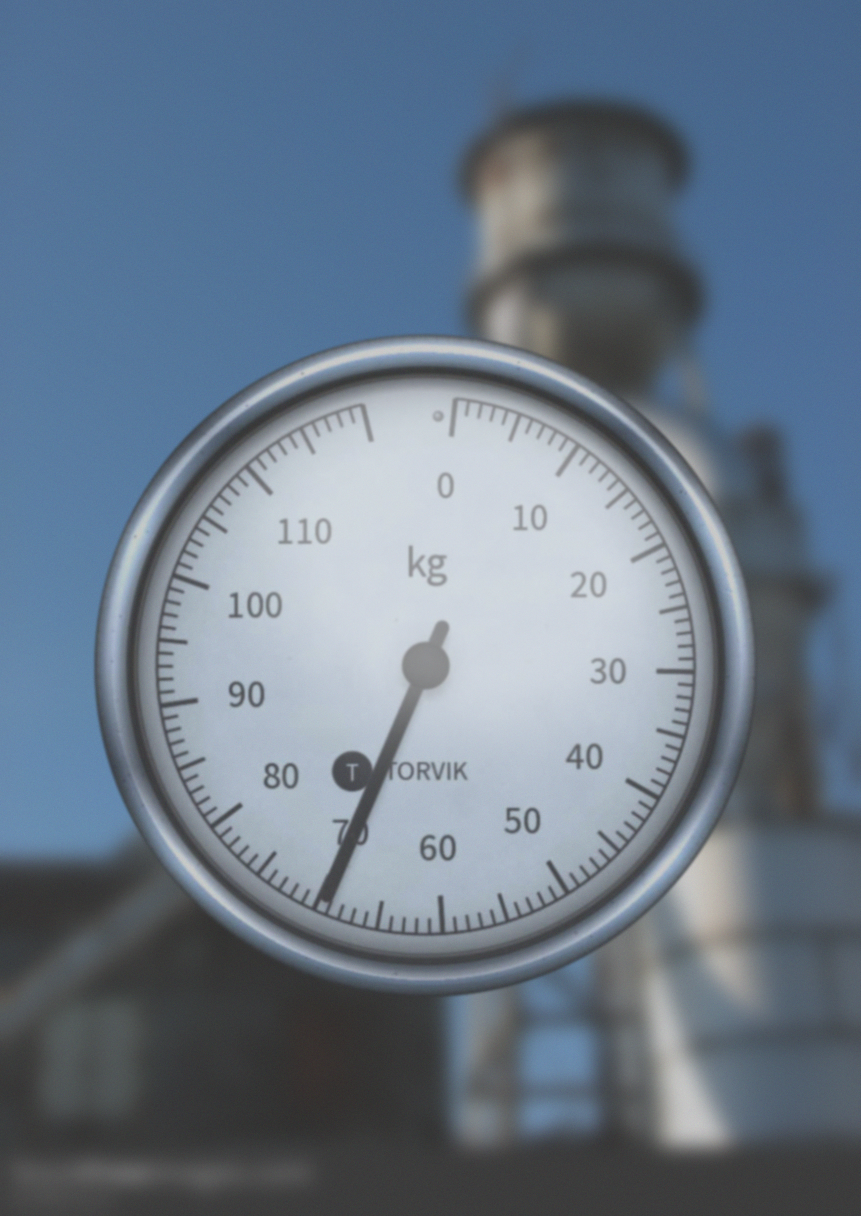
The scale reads 69.5kg
